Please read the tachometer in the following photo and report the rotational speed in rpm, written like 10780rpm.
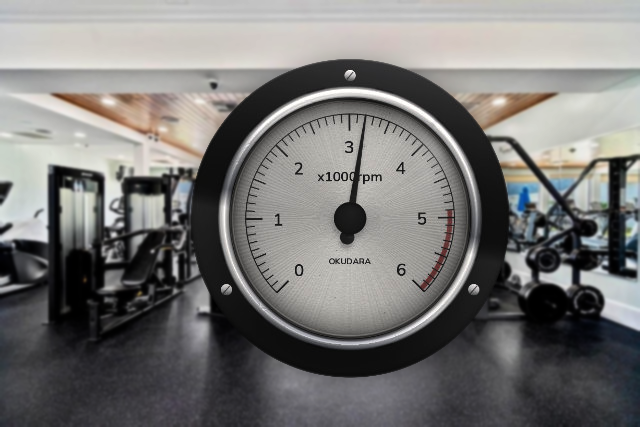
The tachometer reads 3200rpm
